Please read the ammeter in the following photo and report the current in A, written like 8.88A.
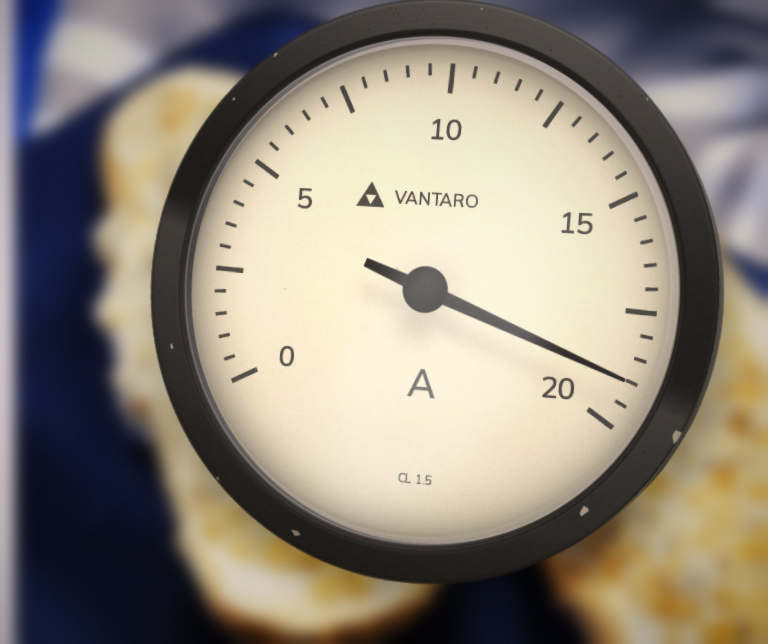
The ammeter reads 19A
